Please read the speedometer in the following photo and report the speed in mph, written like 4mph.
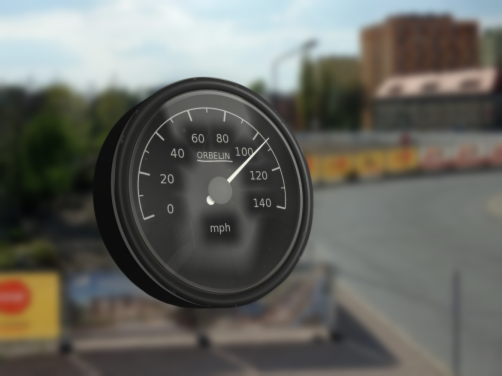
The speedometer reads 105mph
